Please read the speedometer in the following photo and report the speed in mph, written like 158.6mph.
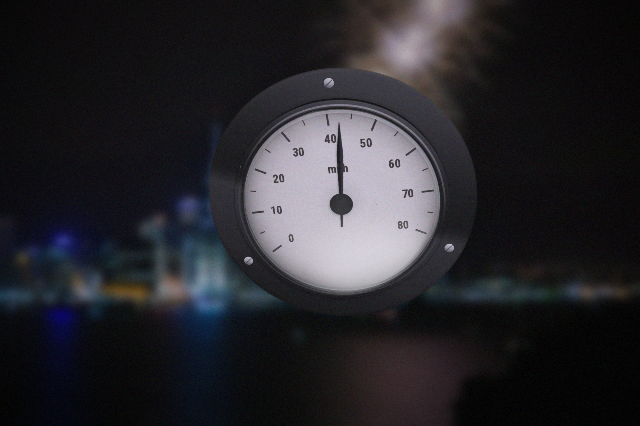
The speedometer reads 42.5mph
